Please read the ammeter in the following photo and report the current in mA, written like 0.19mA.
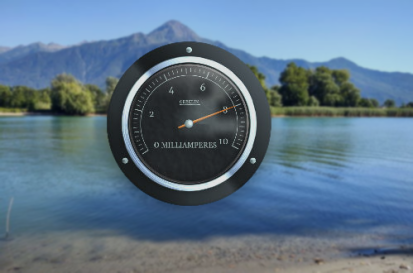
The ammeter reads 8mA
